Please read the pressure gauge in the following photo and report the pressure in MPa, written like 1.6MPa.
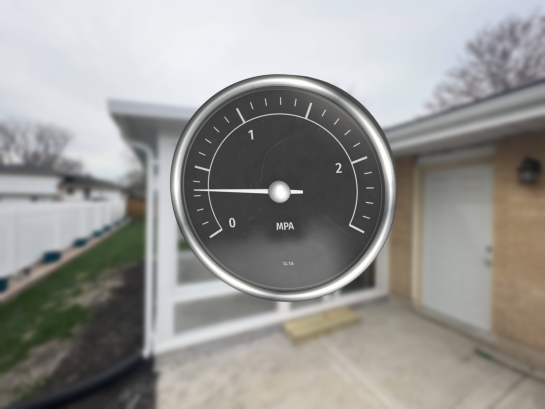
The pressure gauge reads 0.35MPa
